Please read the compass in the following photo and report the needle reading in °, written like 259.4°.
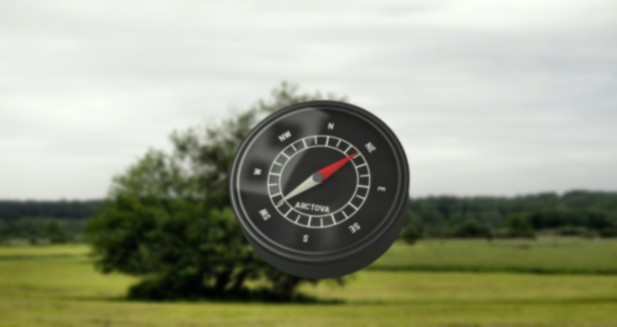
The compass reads 45°
